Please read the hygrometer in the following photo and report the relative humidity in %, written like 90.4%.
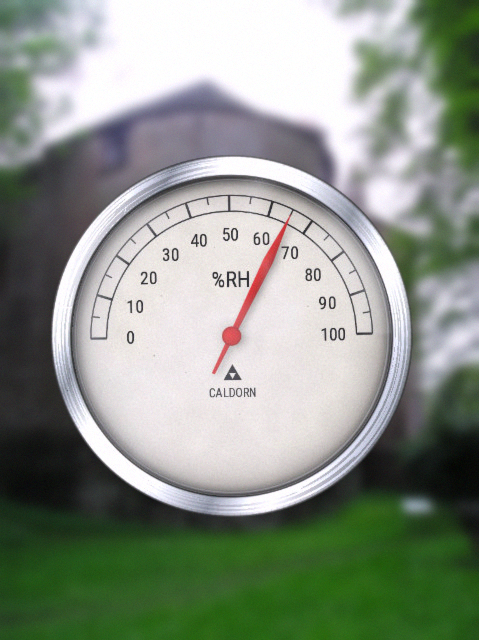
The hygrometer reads 65%
